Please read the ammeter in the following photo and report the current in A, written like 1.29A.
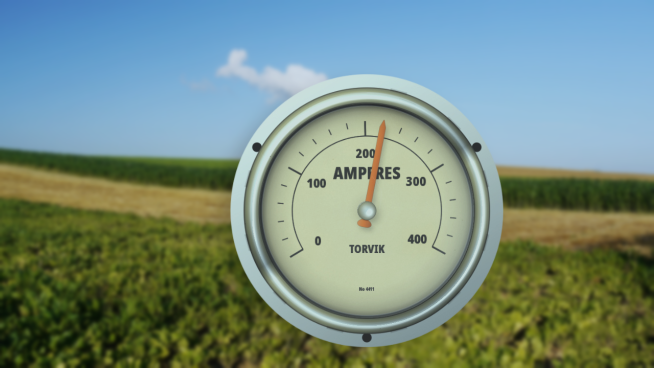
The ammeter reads 220A
